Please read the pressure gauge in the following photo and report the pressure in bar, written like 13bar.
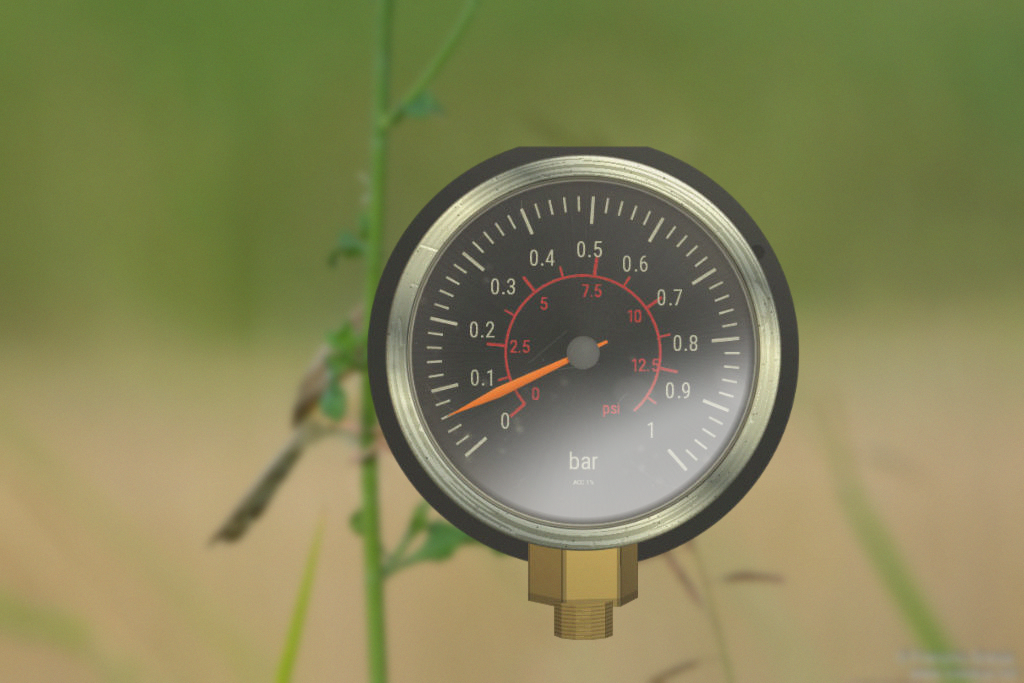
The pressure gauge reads 0.06bar
